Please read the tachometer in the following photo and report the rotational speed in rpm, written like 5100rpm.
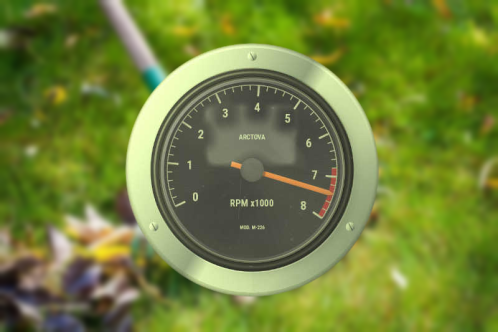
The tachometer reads 7400rpm
